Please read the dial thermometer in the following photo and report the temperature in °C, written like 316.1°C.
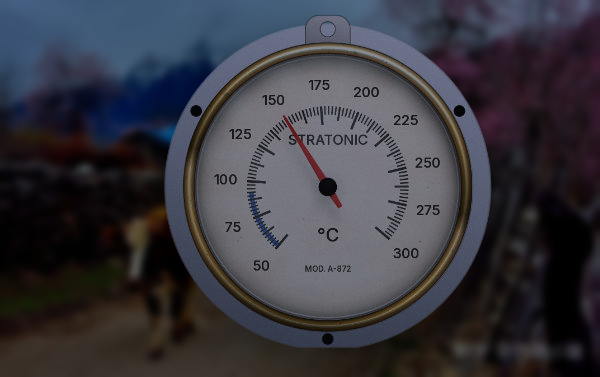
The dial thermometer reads 150°C
